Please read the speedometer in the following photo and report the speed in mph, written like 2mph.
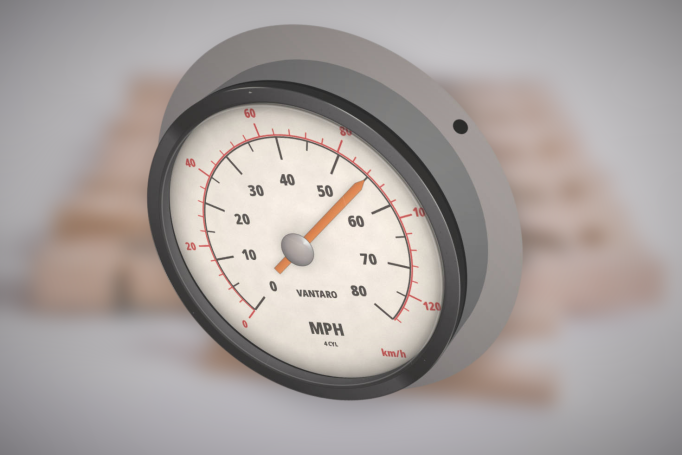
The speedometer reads 55mph
